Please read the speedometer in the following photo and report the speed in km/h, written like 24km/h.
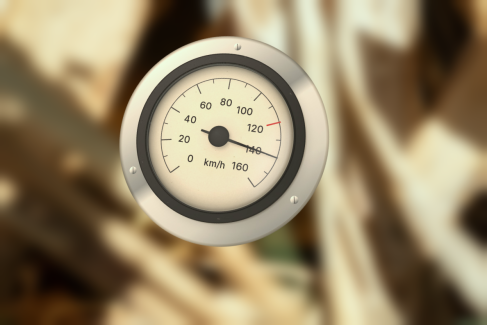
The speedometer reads 140km/h
